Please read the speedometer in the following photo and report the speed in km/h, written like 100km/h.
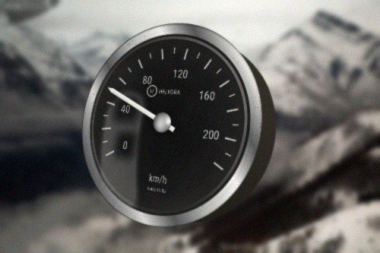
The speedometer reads 50km/h
